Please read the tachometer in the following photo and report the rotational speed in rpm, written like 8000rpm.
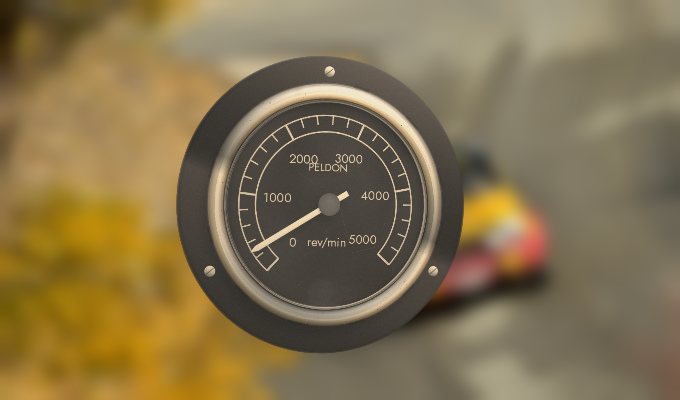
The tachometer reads 300rpm
